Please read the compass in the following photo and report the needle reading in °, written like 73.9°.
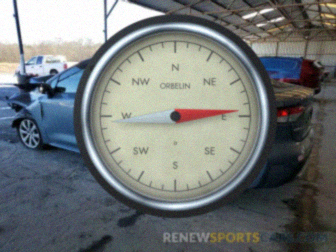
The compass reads 85°
